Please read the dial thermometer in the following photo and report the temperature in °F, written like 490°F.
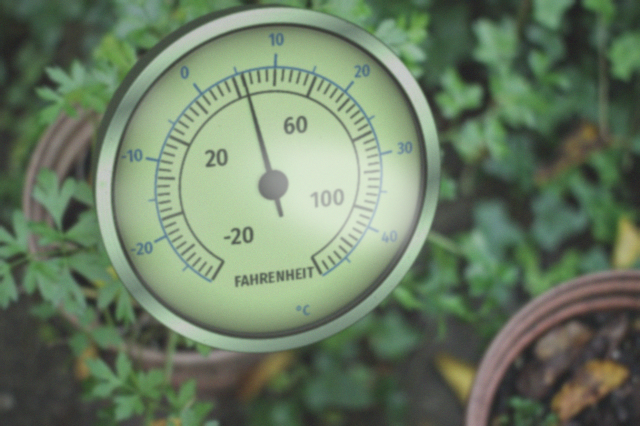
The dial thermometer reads 42°F
